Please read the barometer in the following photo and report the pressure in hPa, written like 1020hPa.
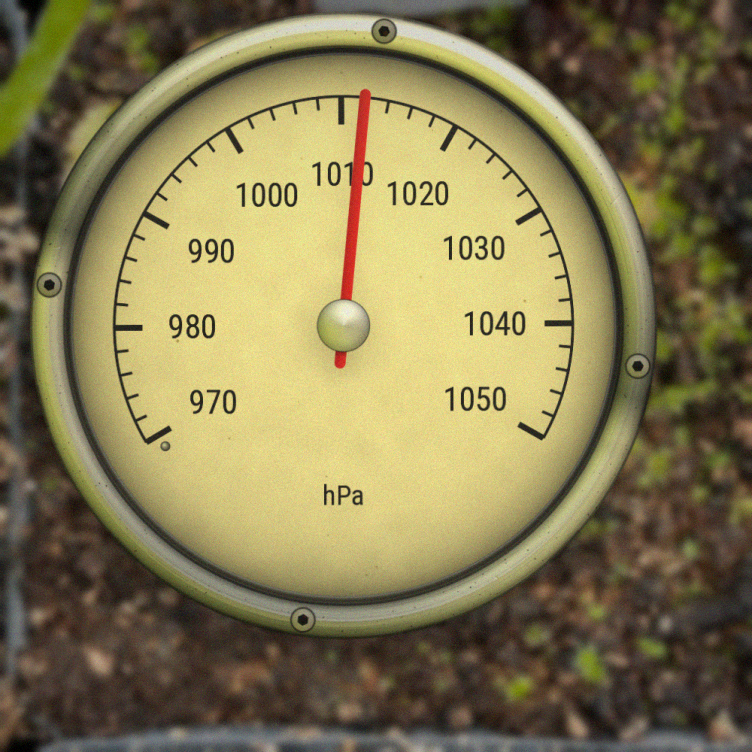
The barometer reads 1012hPa
